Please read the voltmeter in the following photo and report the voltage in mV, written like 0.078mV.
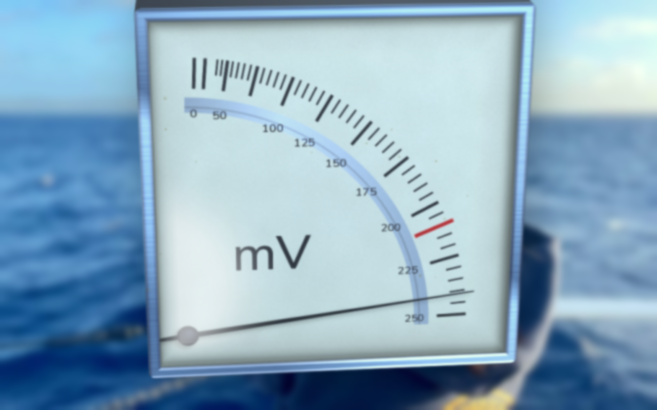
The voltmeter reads 240mV
